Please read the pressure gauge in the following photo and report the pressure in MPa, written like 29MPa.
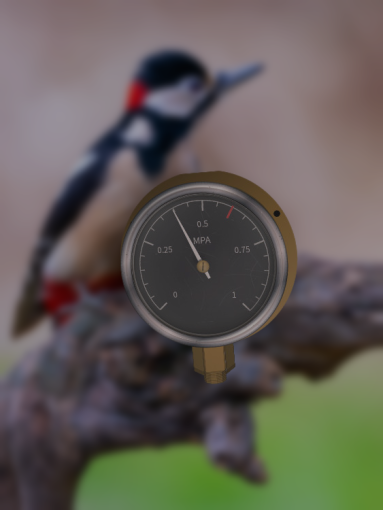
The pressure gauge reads 0.4MPa
